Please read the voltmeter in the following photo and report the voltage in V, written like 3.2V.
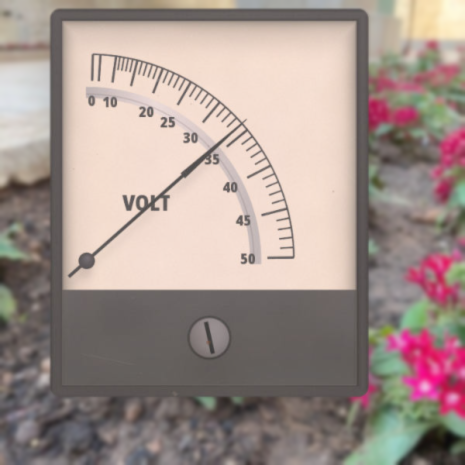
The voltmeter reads 34V
